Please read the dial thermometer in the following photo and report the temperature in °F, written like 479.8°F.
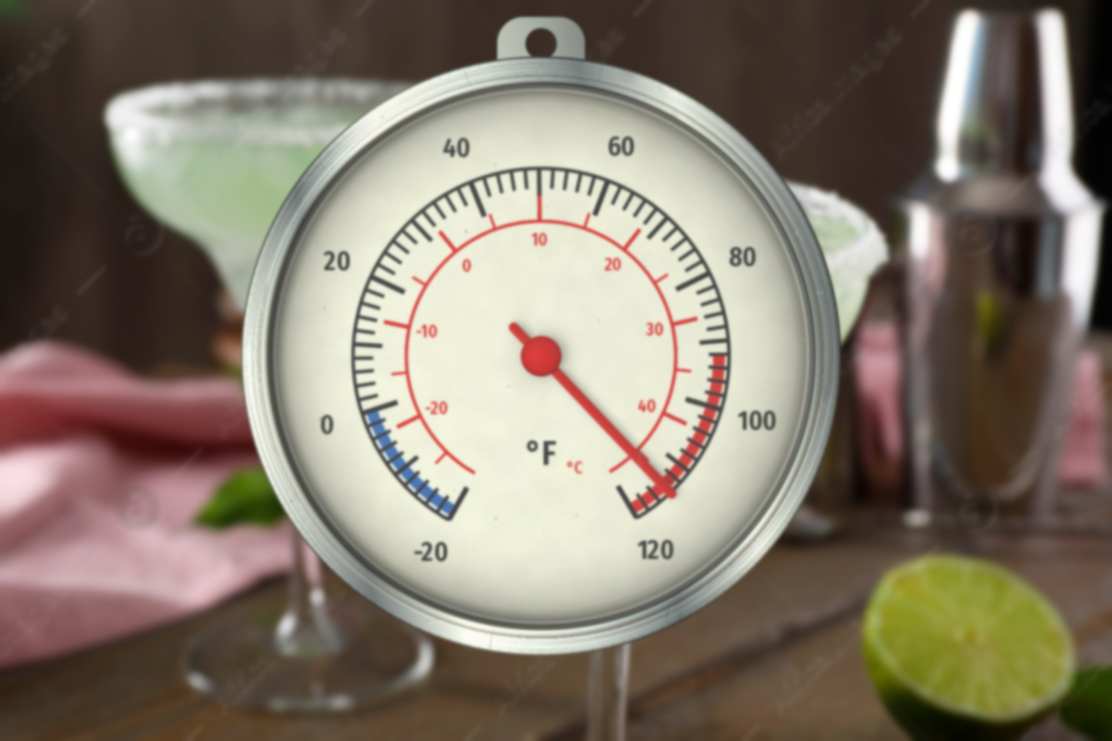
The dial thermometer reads 114°F
